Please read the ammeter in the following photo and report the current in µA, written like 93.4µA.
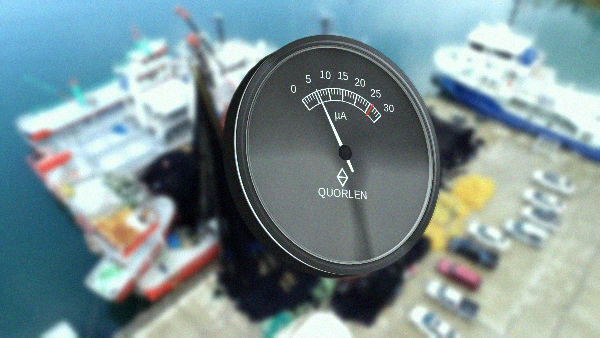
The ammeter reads 5µA
